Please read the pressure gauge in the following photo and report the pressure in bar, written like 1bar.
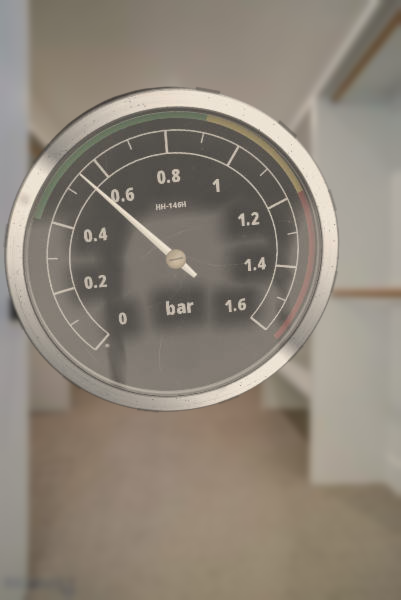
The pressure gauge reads 0.55bar
